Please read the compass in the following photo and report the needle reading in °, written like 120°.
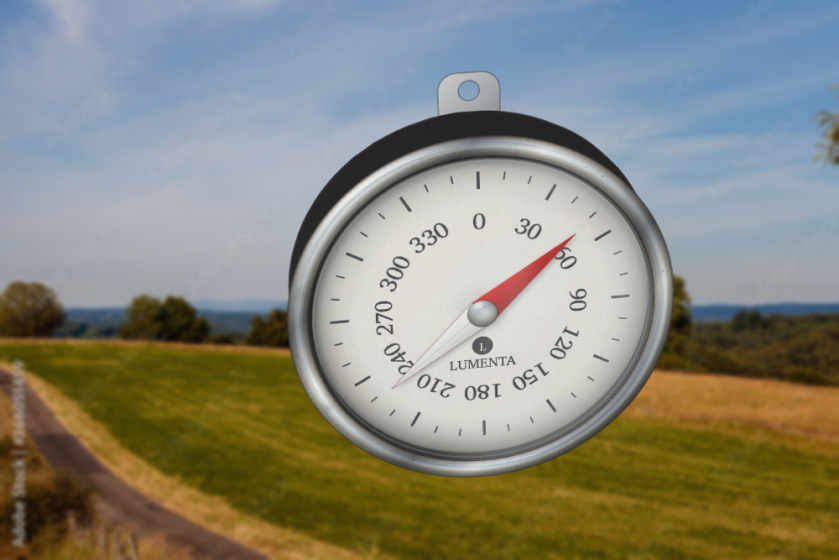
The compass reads 50°
